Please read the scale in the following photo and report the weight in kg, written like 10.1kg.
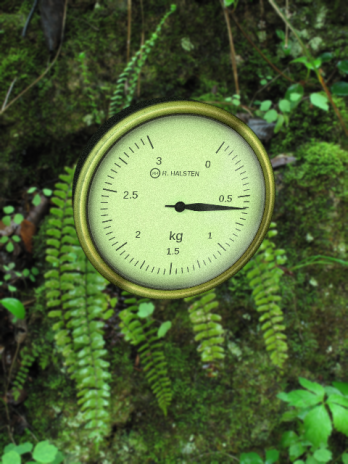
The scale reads 0.6kg
